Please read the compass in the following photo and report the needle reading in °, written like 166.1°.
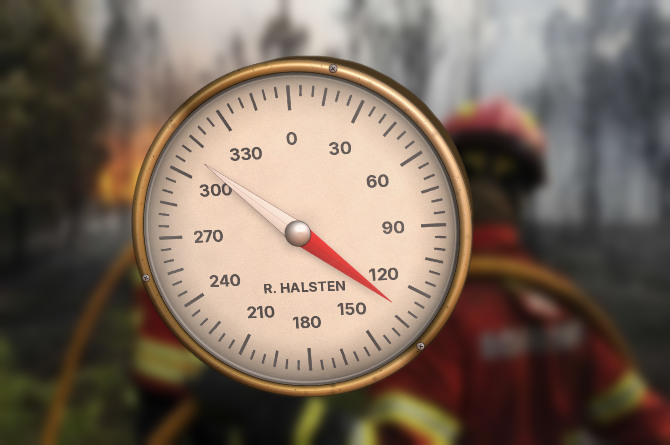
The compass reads 130°
